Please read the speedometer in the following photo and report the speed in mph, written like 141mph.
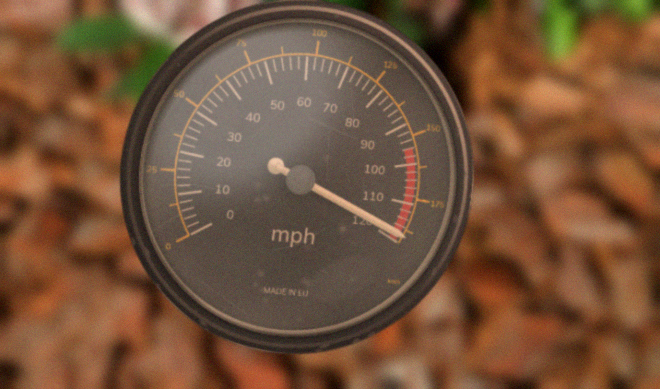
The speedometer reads 118mph
